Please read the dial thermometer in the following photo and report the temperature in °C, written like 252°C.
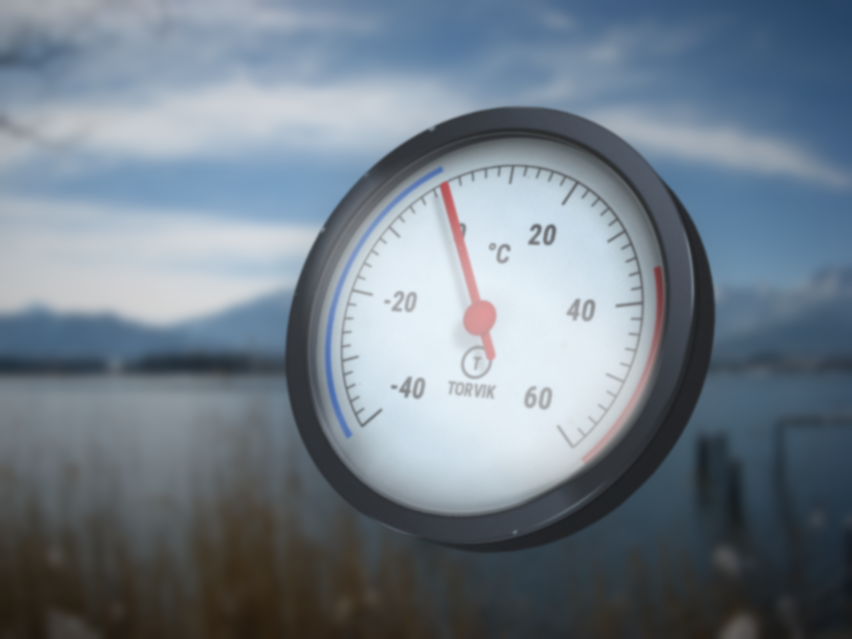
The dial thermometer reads 0°C
